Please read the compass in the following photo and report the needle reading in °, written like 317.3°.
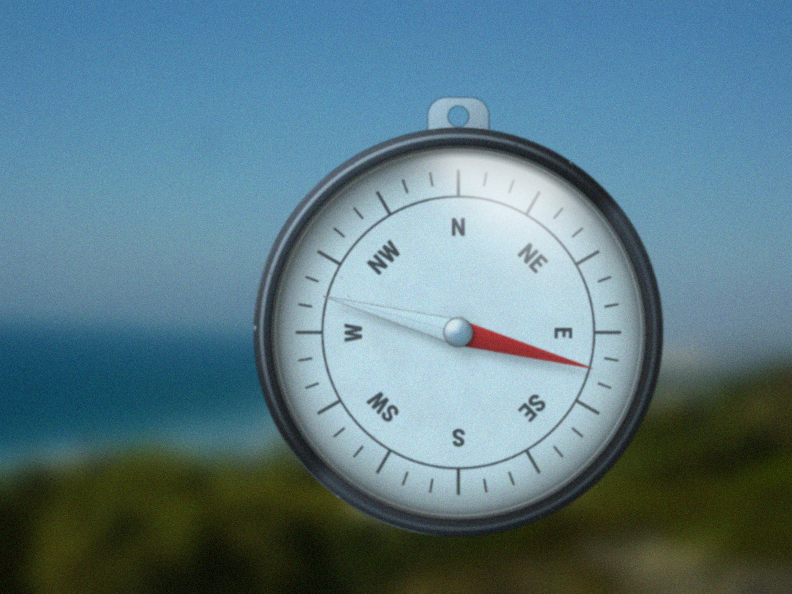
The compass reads 105°
